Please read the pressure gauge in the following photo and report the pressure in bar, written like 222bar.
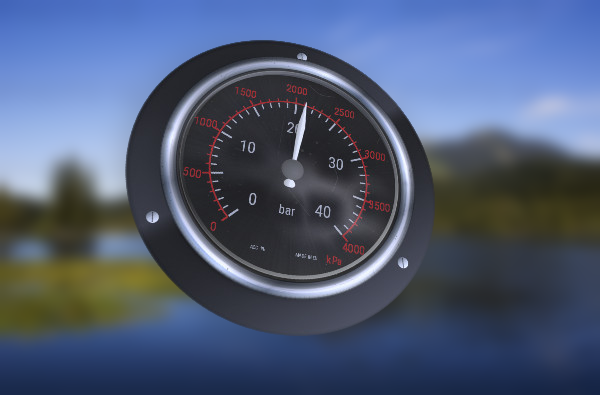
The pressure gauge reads 21bar
